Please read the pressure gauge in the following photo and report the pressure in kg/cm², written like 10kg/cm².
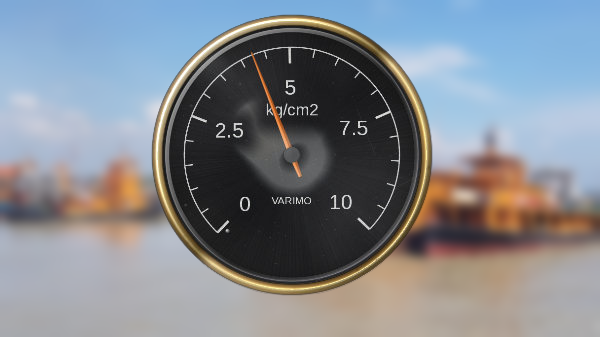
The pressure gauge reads 4.25kg/cm²
